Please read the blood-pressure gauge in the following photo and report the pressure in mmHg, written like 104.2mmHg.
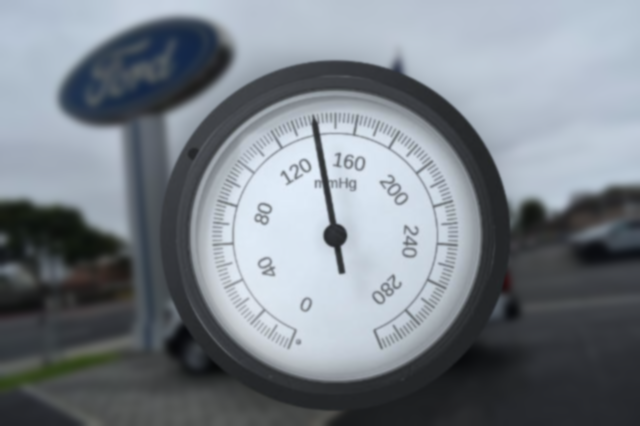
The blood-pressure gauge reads 140mmHg
